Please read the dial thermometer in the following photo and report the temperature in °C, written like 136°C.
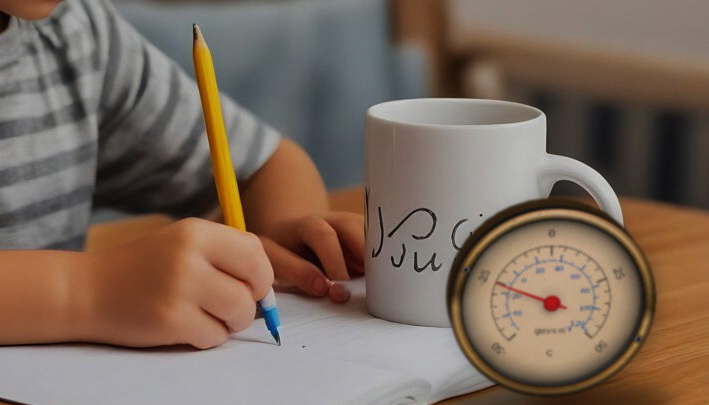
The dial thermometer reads -25°C
